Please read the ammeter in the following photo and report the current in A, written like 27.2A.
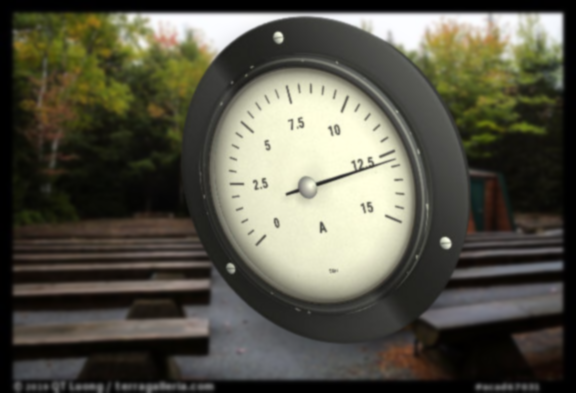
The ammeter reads 12.75A
